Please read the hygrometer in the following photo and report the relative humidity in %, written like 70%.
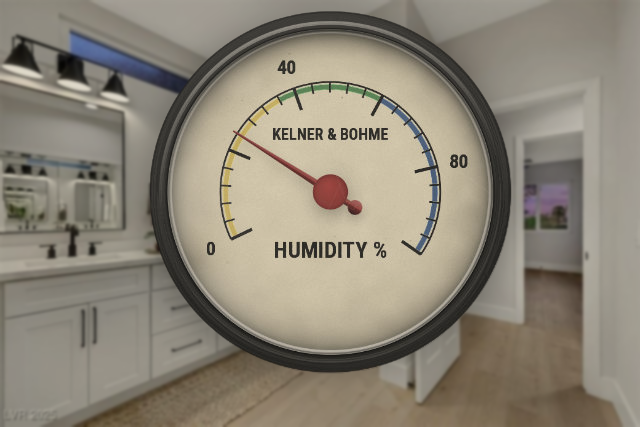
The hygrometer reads 24%
